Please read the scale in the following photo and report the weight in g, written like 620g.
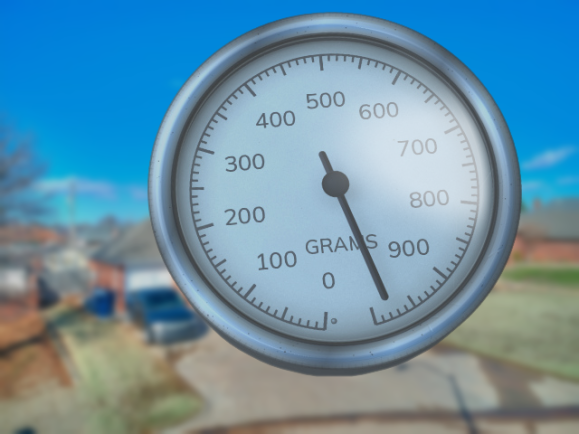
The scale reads 980g
